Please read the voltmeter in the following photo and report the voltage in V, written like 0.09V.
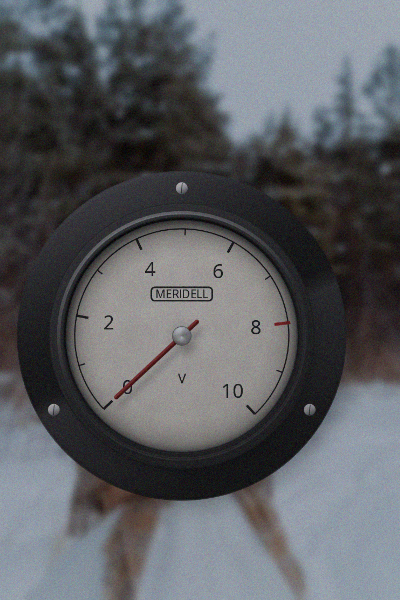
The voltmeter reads 0V
